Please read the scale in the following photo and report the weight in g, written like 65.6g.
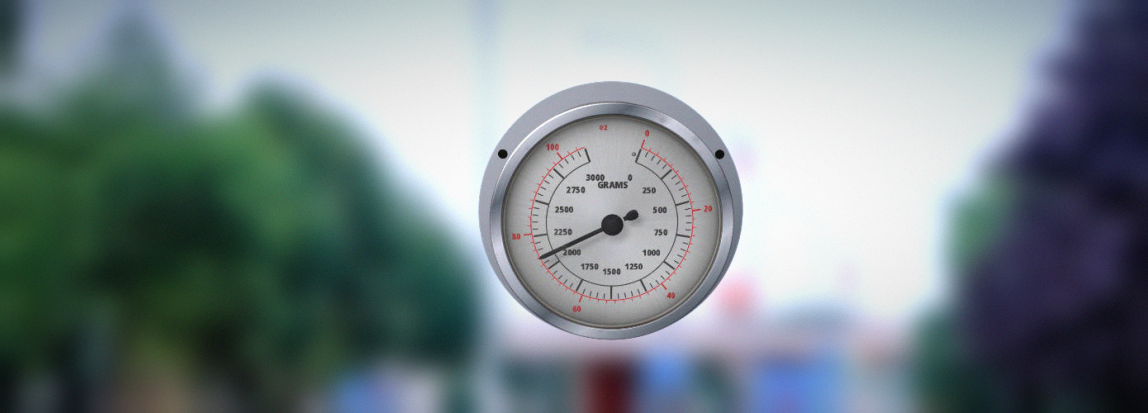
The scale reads 2100g
